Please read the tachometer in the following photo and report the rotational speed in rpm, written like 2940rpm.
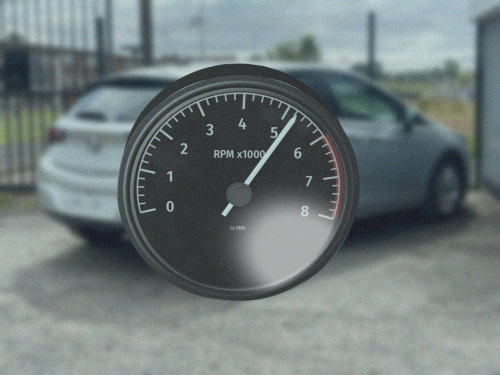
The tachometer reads 5200rpm
